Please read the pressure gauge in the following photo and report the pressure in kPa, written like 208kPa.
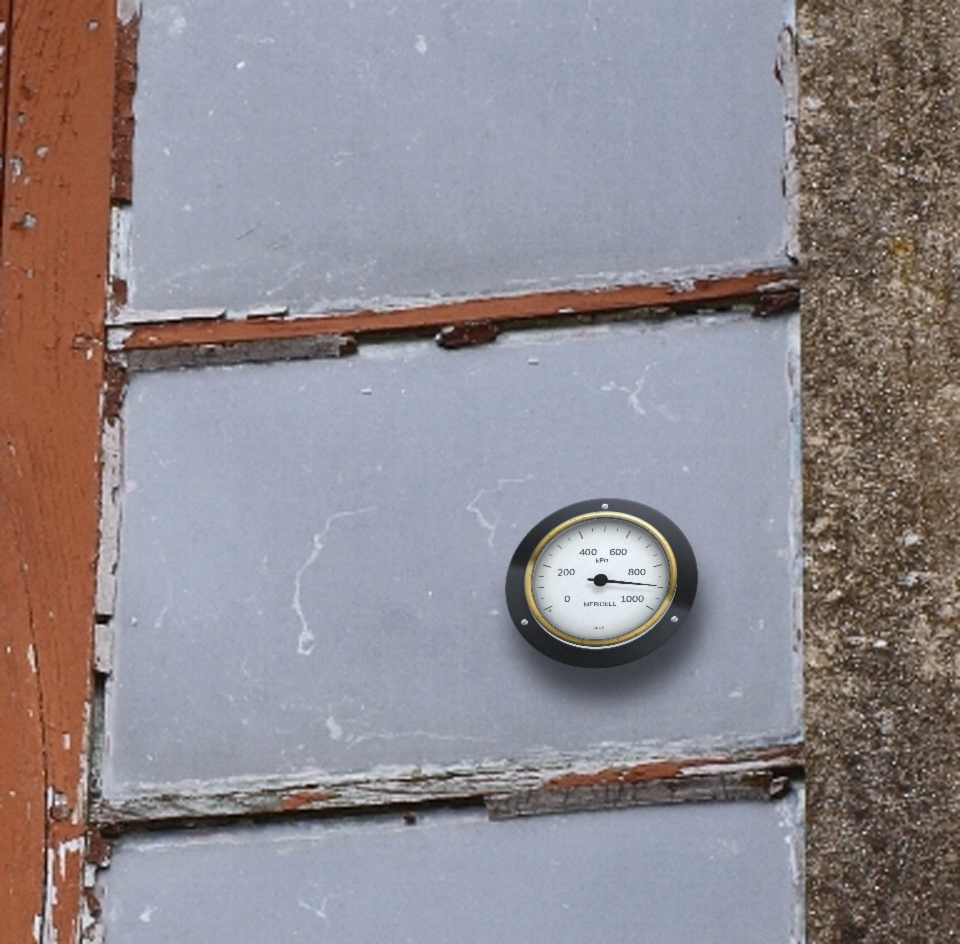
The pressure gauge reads 900kPa
